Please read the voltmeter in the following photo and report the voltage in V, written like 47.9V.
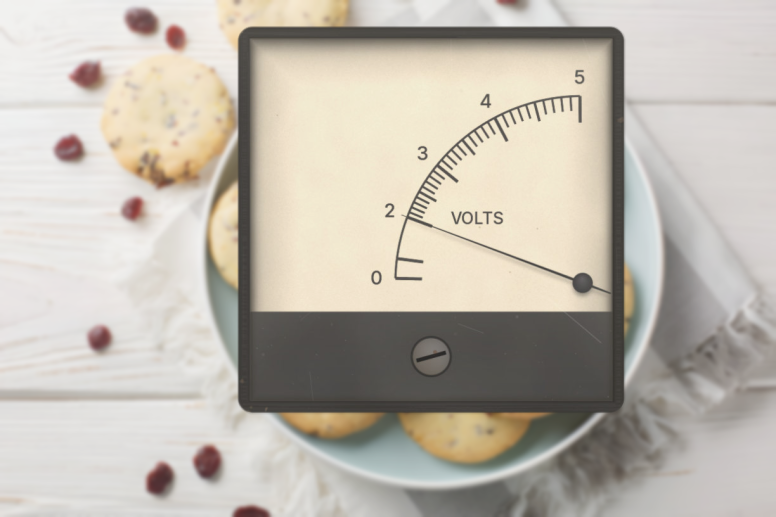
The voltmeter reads 2V
